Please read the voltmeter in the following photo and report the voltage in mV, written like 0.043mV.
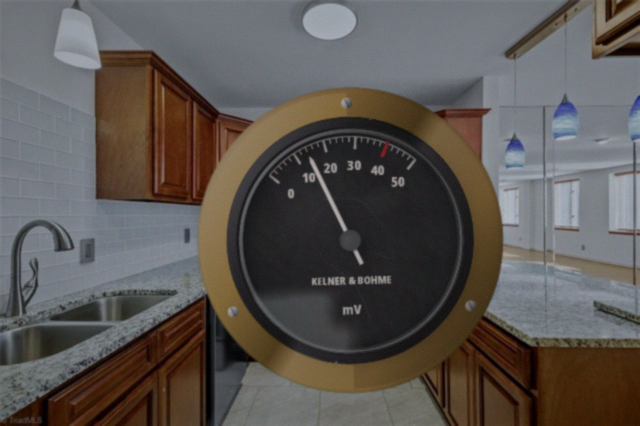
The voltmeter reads 14mV
